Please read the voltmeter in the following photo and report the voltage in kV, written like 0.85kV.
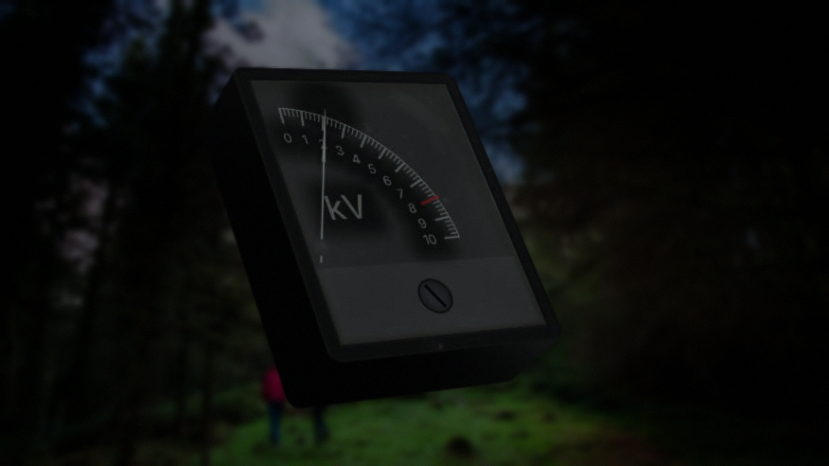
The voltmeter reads 2kV
